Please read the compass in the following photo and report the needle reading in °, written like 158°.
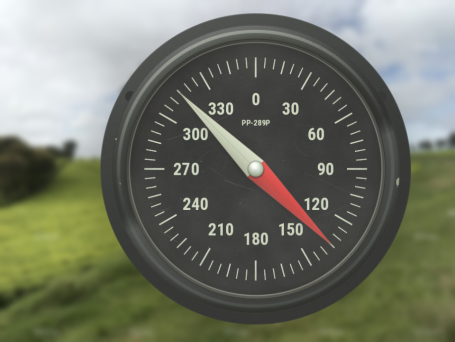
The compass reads 135°
